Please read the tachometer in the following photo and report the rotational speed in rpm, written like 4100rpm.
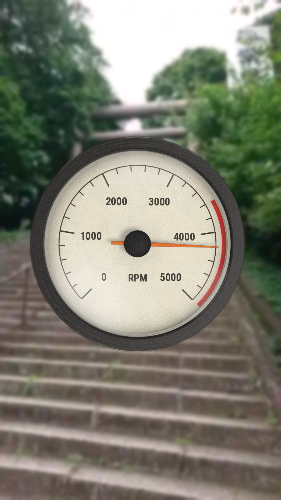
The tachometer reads 4200rpm
